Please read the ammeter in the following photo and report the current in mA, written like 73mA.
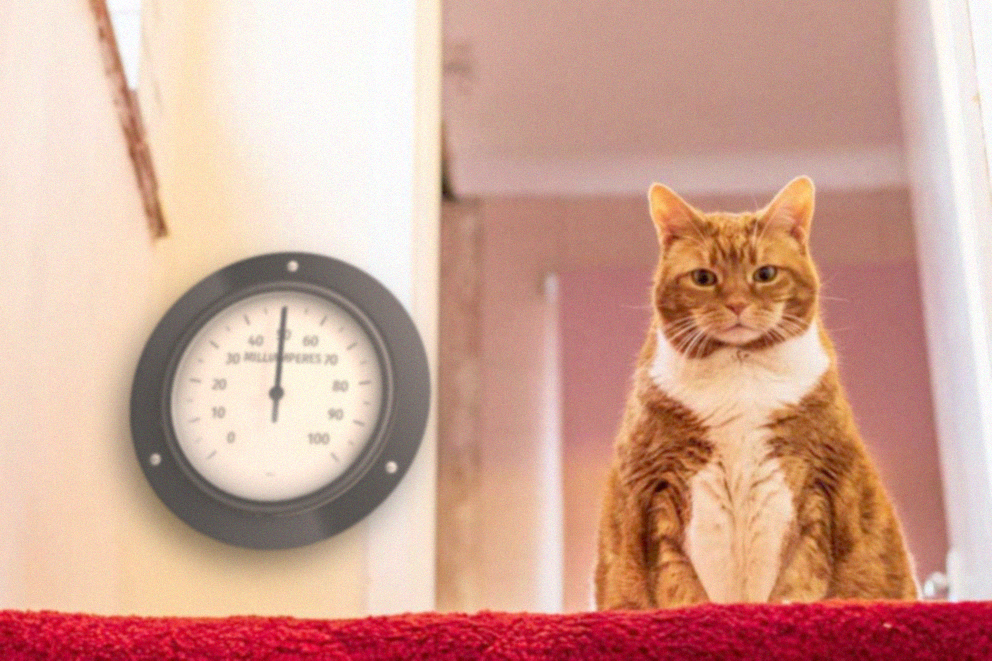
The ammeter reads 50mA
